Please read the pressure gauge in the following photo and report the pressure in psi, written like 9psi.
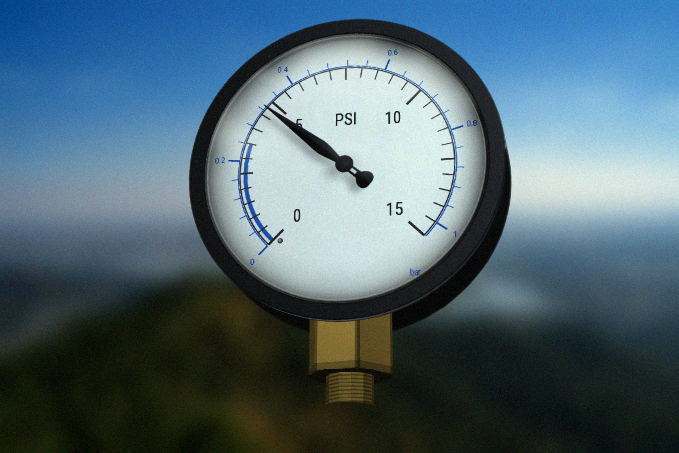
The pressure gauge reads 4.75psi
